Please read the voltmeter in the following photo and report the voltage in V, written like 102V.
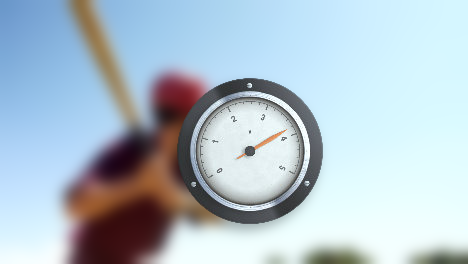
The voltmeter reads 3.8V
